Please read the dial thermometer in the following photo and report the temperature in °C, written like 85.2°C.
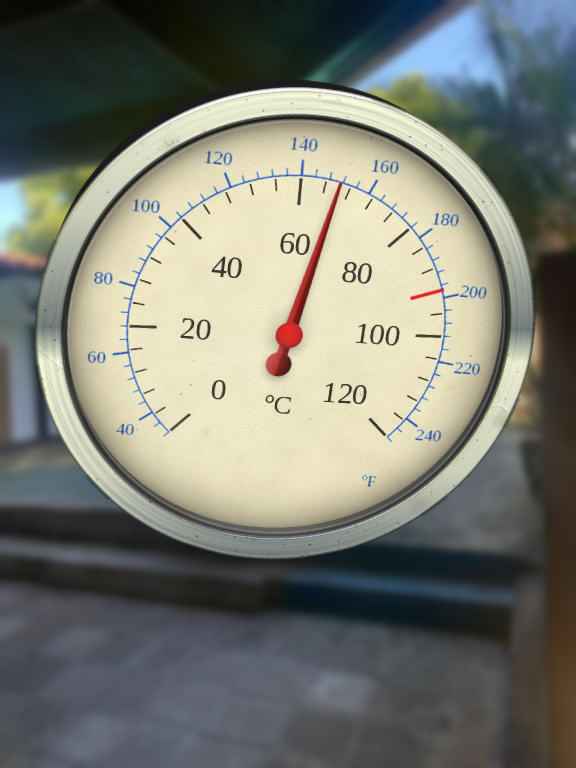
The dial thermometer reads 66°C
